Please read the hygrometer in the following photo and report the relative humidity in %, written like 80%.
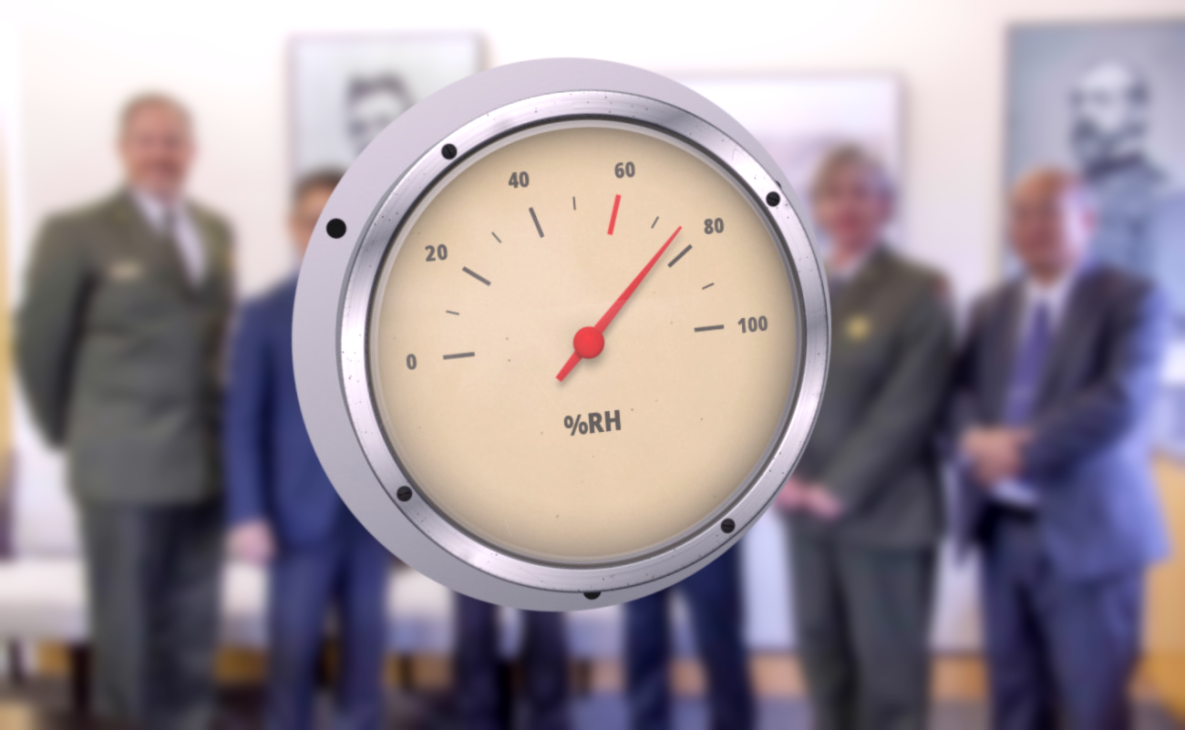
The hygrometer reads 75%
